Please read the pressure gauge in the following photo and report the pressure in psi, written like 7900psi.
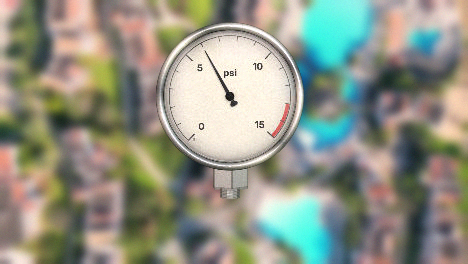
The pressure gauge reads 6psi
